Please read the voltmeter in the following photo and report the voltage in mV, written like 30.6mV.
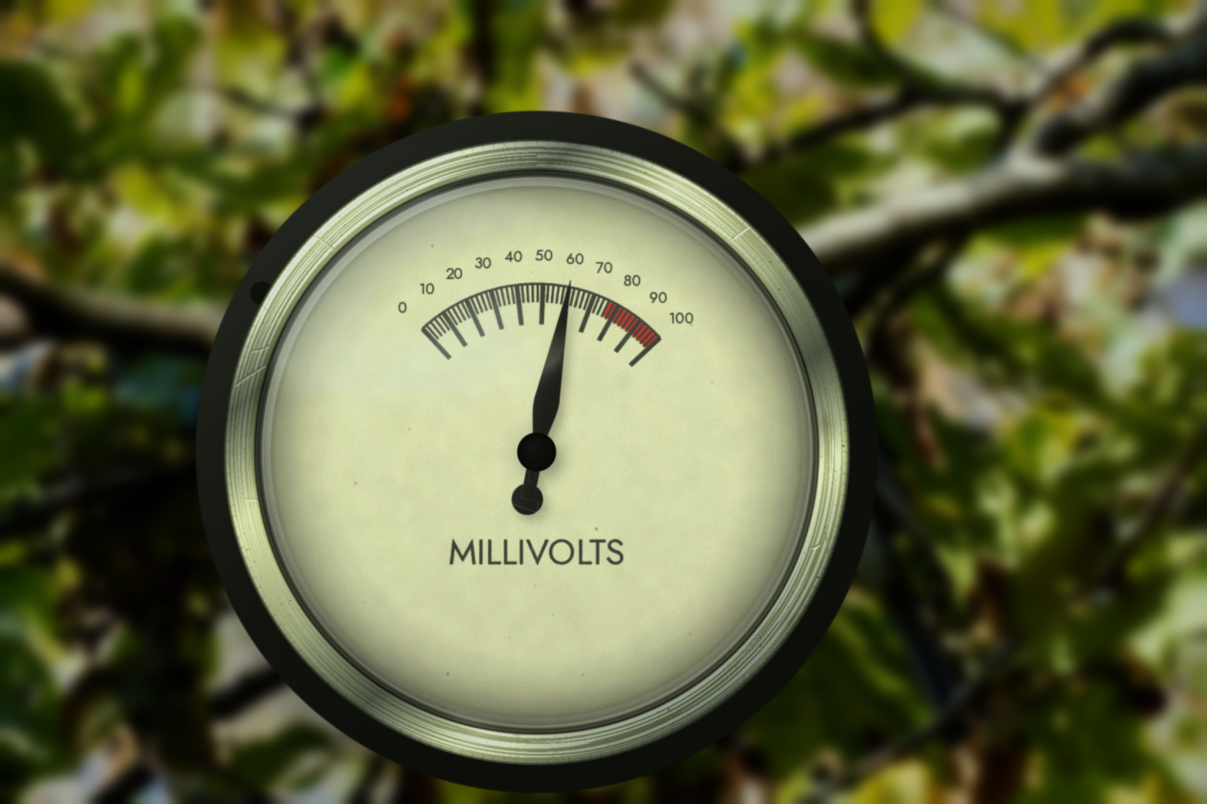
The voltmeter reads 60mV
